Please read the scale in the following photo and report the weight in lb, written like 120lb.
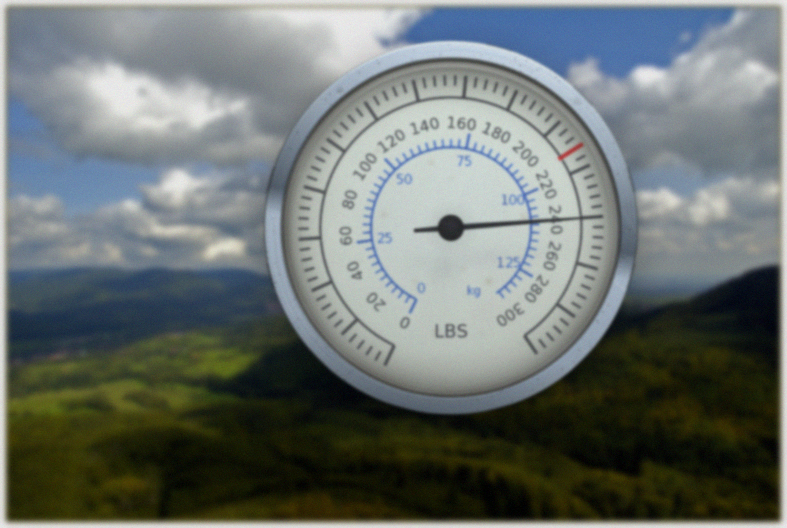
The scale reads 240lb
